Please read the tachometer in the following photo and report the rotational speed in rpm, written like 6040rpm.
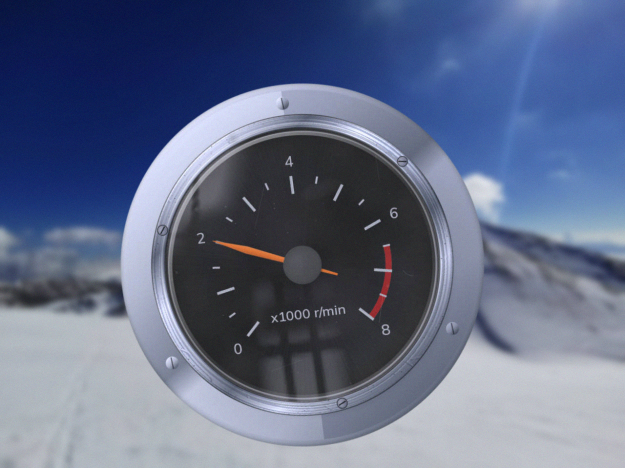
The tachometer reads 2000rpm
